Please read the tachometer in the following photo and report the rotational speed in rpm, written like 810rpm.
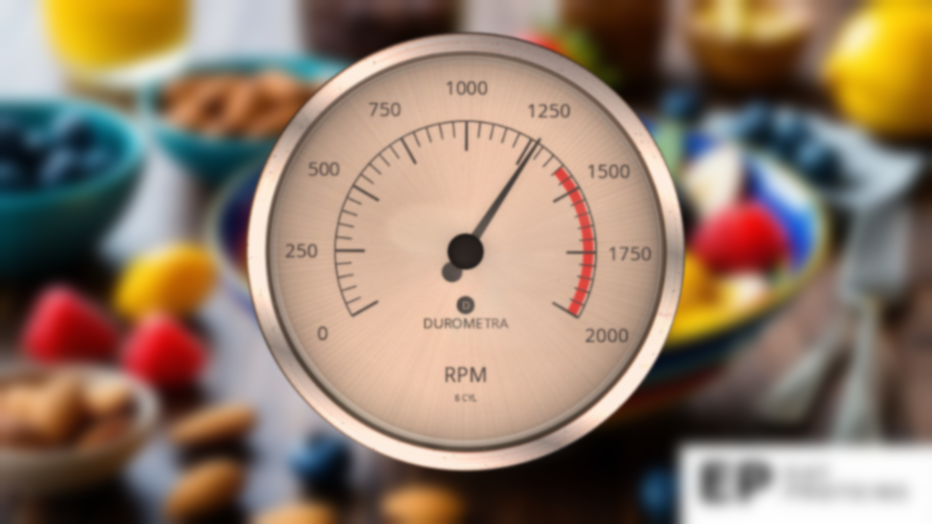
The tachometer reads 1275rpm
